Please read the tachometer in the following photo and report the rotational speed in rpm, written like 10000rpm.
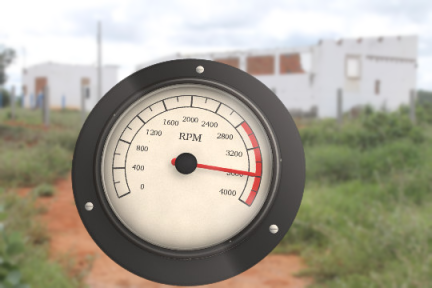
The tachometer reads 3600rpm
